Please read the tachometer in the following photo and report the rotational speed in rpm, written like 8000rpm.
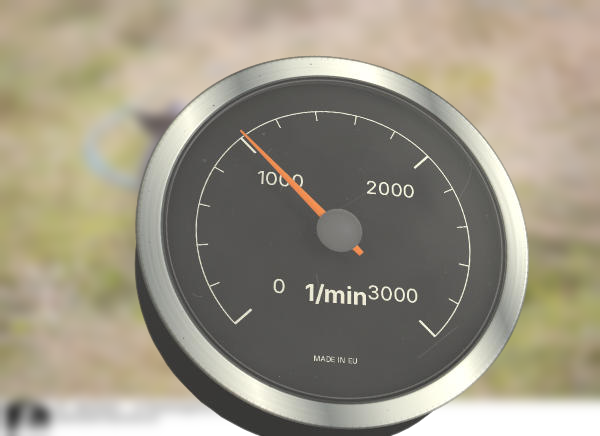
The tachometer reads 1000rpm
